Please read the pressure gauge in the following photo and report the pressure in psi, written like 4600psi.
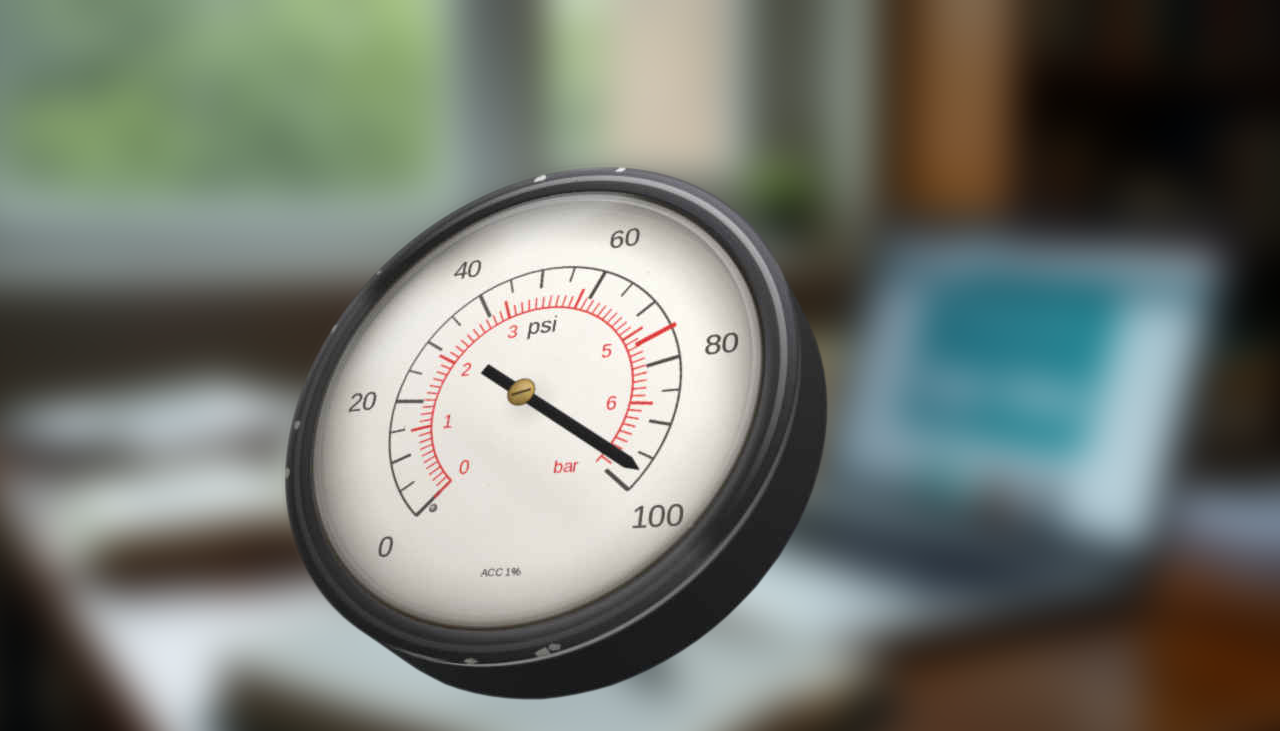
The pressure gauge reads 97.5psi
